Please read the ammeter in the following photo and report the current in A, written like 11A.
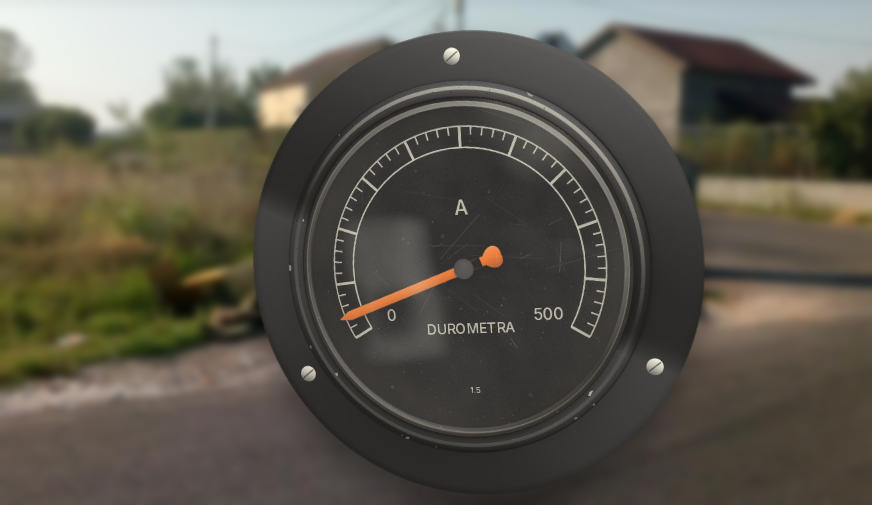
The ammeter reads 20A
